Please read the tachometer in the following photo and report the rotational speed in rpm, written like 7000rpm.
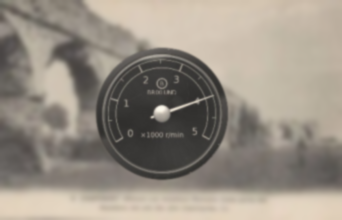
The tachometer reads 4000rpm
